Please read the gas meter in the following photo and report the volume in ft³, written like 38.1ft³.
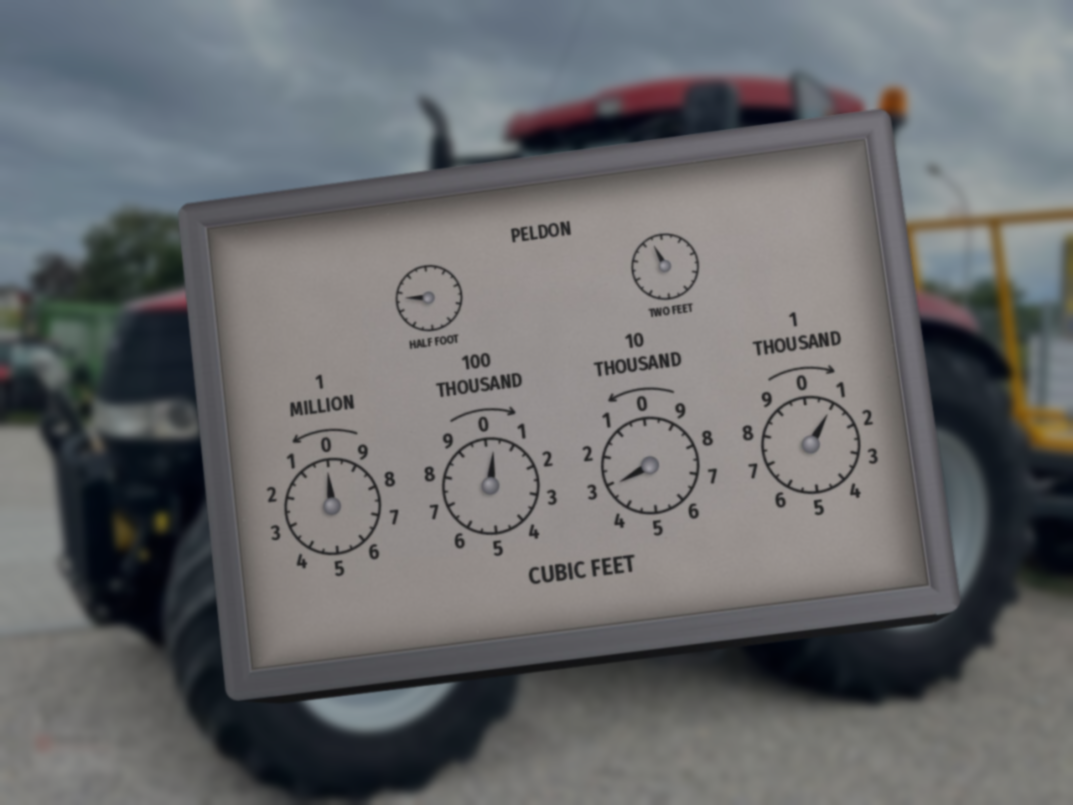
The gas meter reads 3100ft³
